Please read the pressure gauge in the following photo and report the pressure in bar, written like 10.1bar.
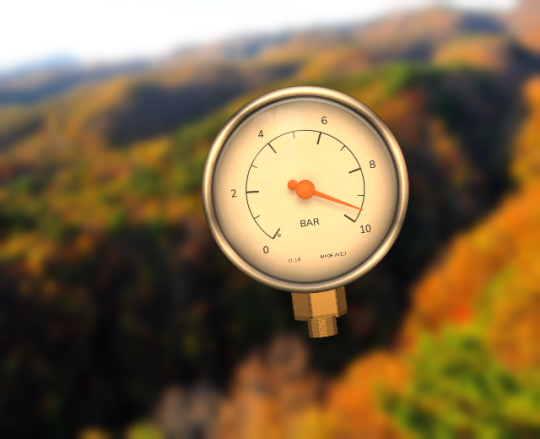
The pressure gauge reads 9.5bar
